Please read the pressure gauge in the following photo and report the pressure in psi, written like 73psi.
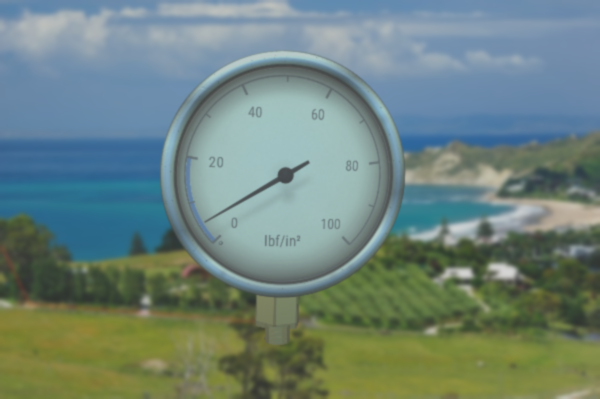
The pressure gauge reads 5psi
